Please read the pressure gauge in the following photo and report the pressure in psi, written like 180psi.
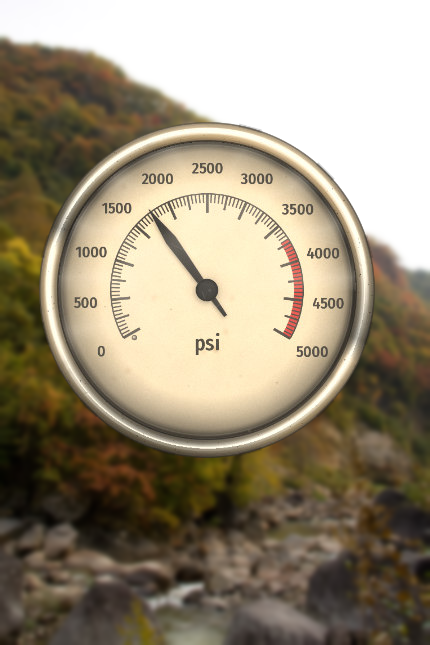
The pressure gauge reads 1750psi
